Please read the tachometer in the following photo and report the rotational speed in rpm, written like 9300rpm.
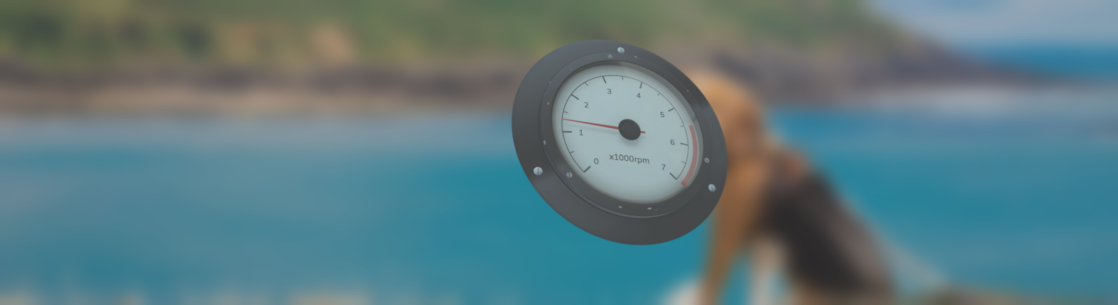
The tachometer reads 1250rpm
